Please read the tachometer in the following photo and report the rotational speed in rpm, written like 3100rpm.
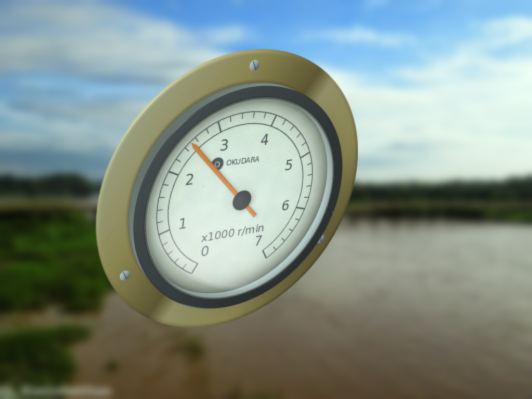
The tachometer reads 2500rpm
